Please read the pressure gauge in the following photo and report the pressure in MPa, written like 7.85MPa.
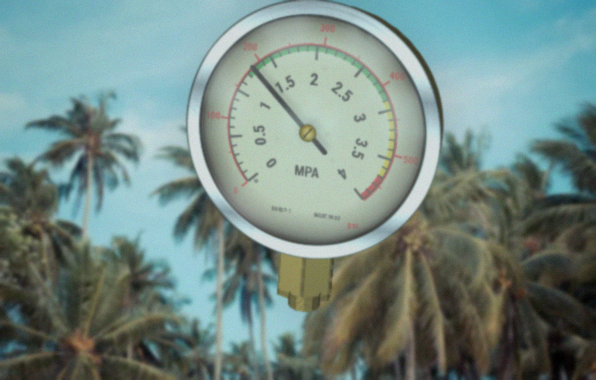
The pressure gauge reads 1.3MPa
